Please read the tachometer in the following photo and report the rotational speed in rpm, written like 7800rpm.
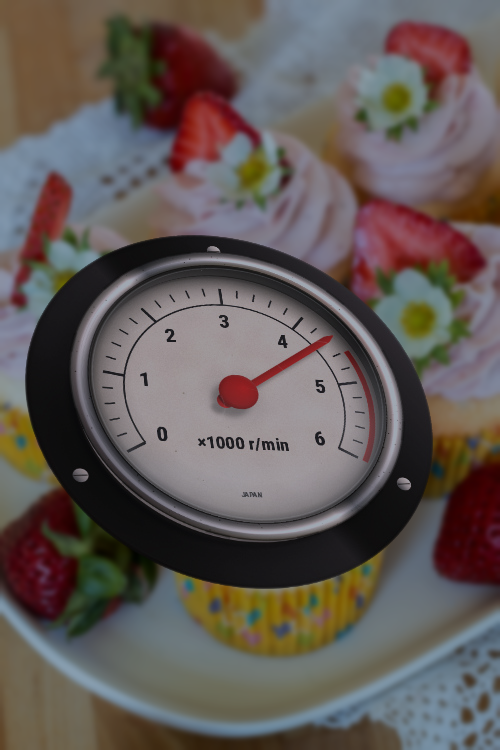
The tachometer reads 4400rpm
